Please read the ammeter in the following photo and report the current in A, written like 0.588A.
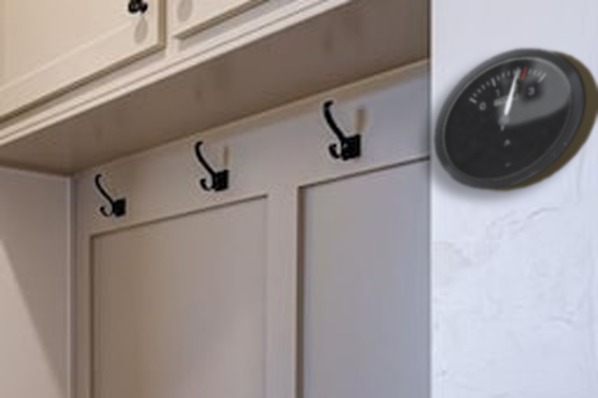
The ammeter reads 2A
